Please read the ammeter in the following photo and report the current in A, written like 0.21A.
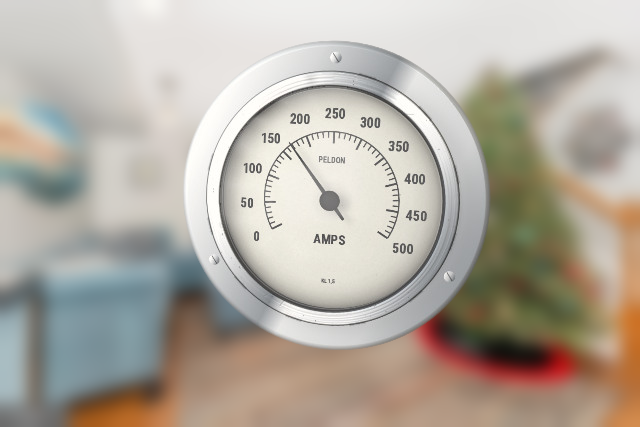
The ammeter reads 170A
